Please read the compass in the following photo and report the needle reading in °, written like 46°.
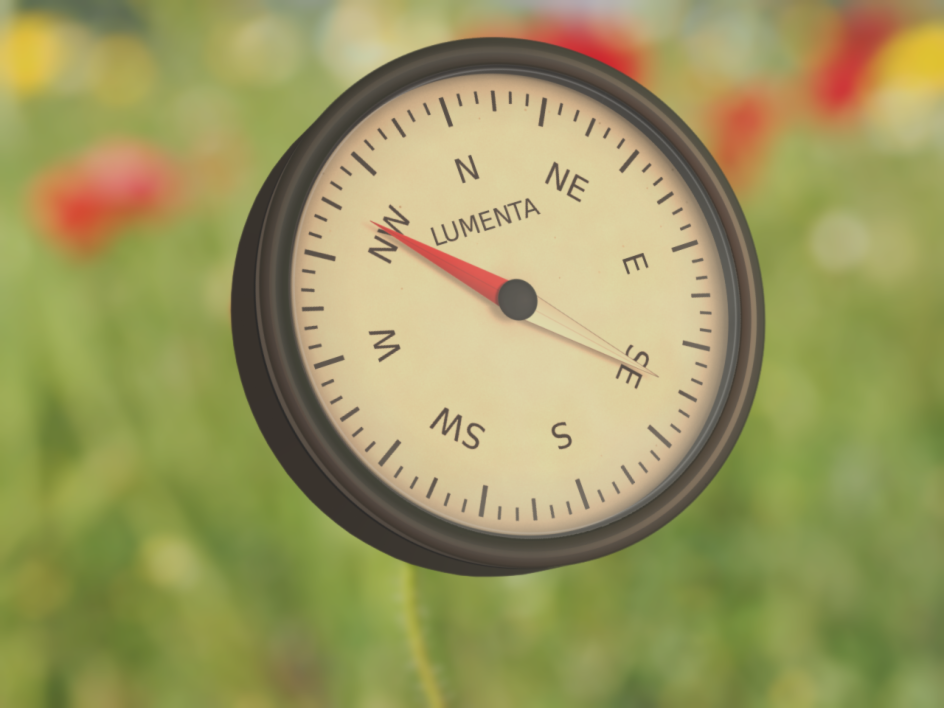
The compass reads 315°
